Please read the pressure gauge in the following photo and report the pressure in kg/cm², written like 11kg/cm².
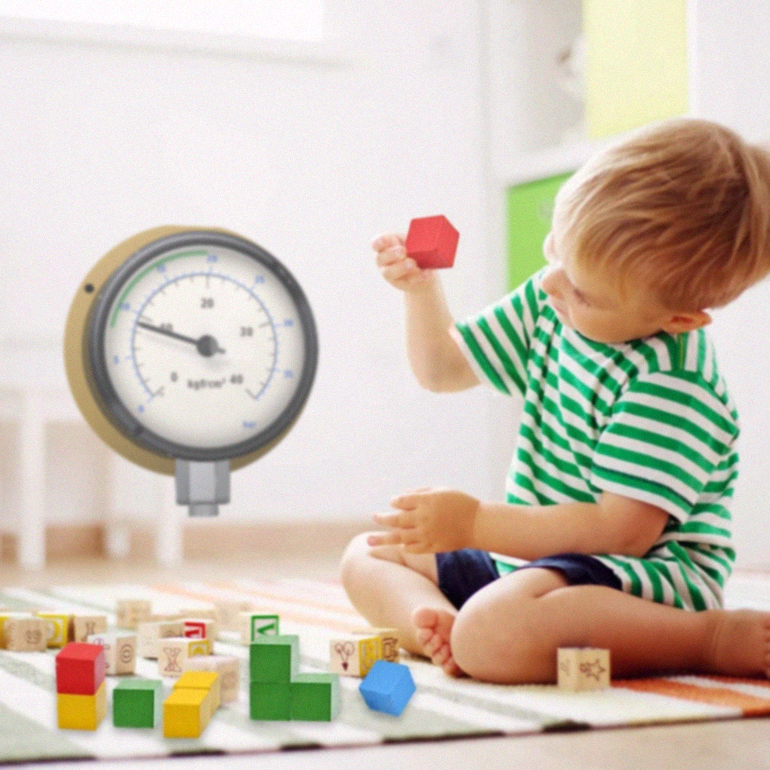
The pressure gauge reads 9kg/cm²
